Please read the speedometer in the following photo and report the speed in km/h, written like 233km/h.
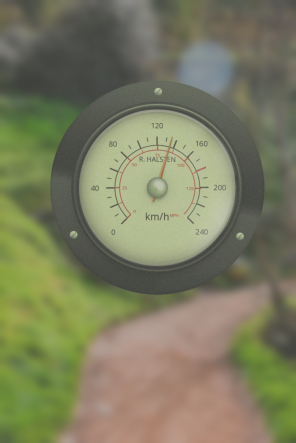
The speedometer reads 135km/h
